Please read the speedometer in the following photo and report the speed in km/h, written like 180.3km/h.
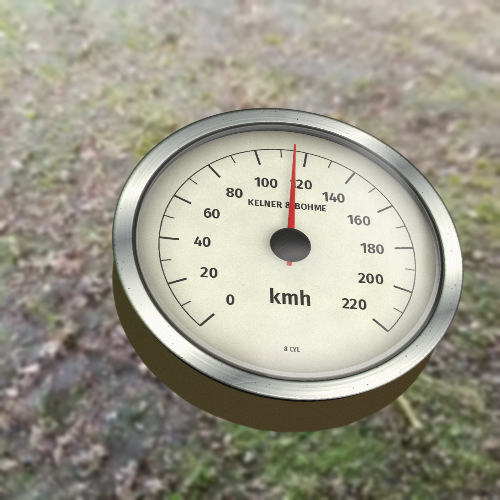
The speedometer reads 115km/h
